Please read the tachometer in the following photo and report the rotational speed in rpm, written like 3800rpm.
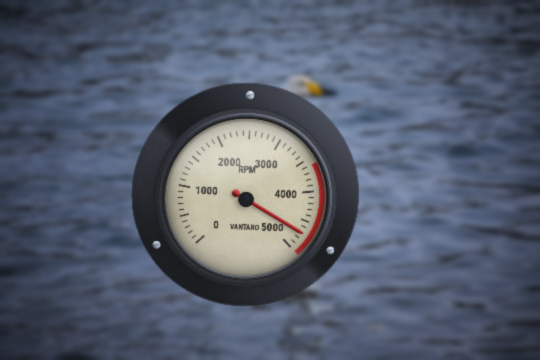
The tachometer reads 4700rpm
